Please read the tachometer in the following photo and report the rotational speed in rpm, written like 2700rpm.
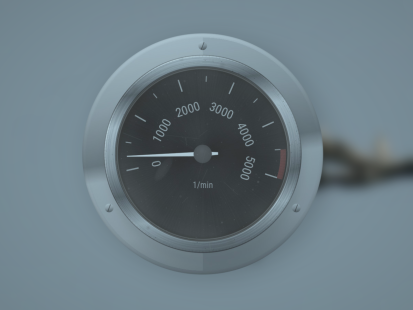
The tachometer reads 250rpm
